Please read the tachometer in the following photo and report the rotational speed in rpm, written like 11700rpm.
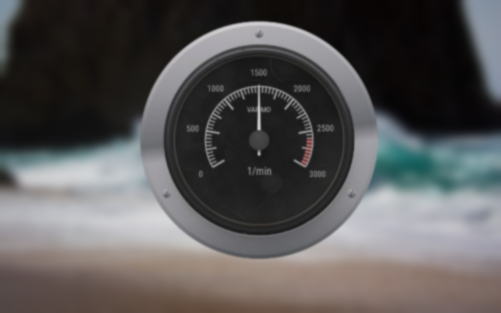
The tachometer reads 1500rpm
